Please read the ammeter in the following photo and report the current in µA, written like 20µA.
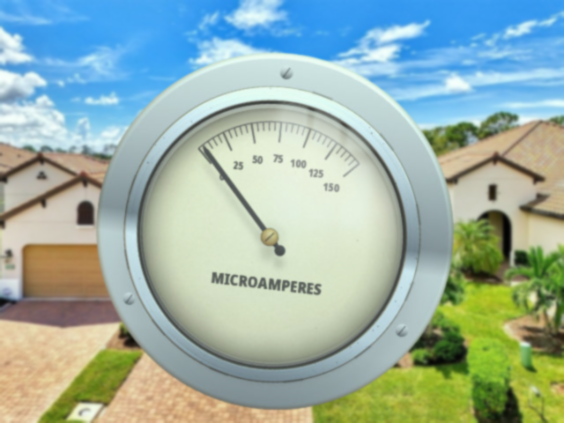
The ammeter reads 5µA
